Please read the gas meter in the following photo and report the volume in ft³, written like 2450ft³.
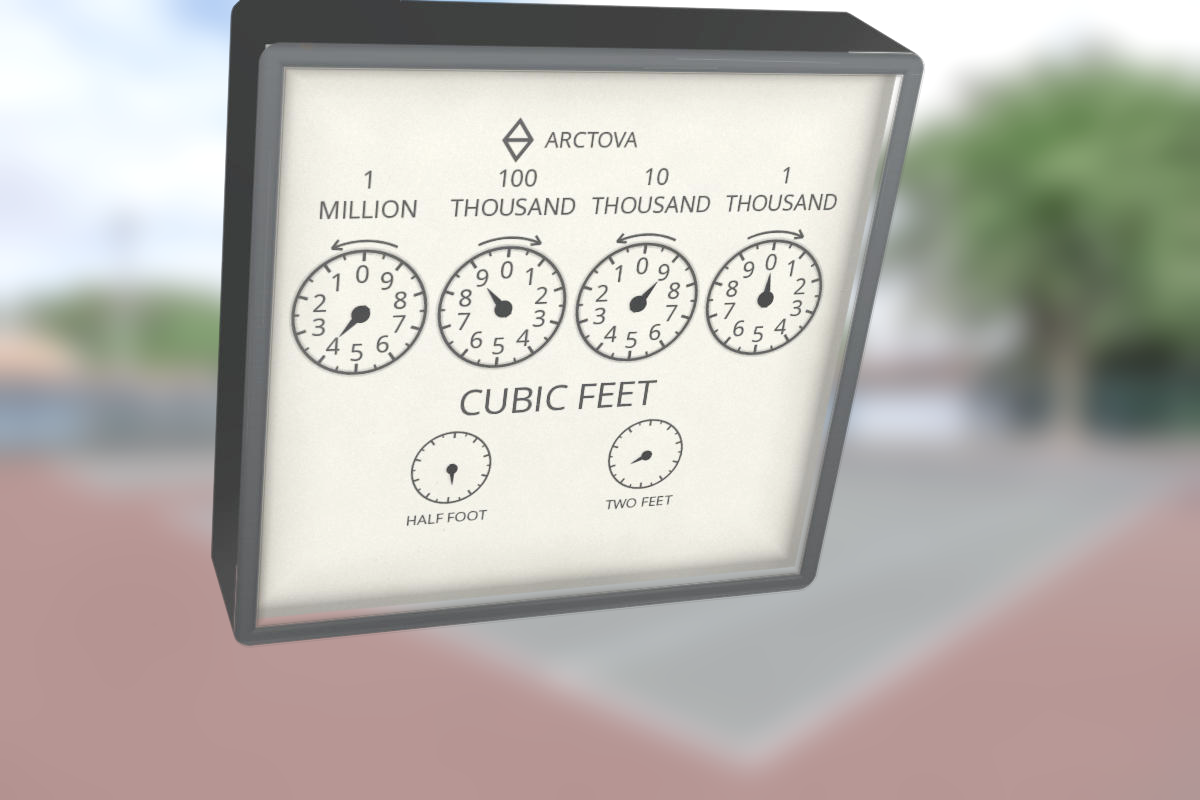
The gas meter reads 389000ft³
